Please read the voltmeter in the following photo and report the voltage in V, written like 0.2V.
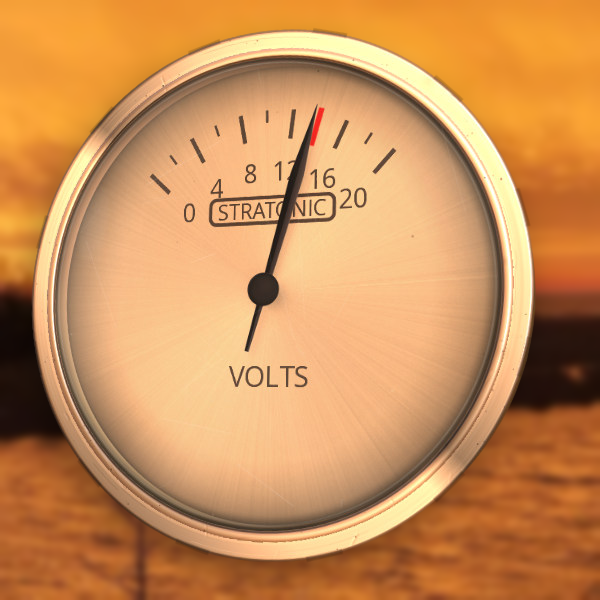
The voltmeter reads 14V
